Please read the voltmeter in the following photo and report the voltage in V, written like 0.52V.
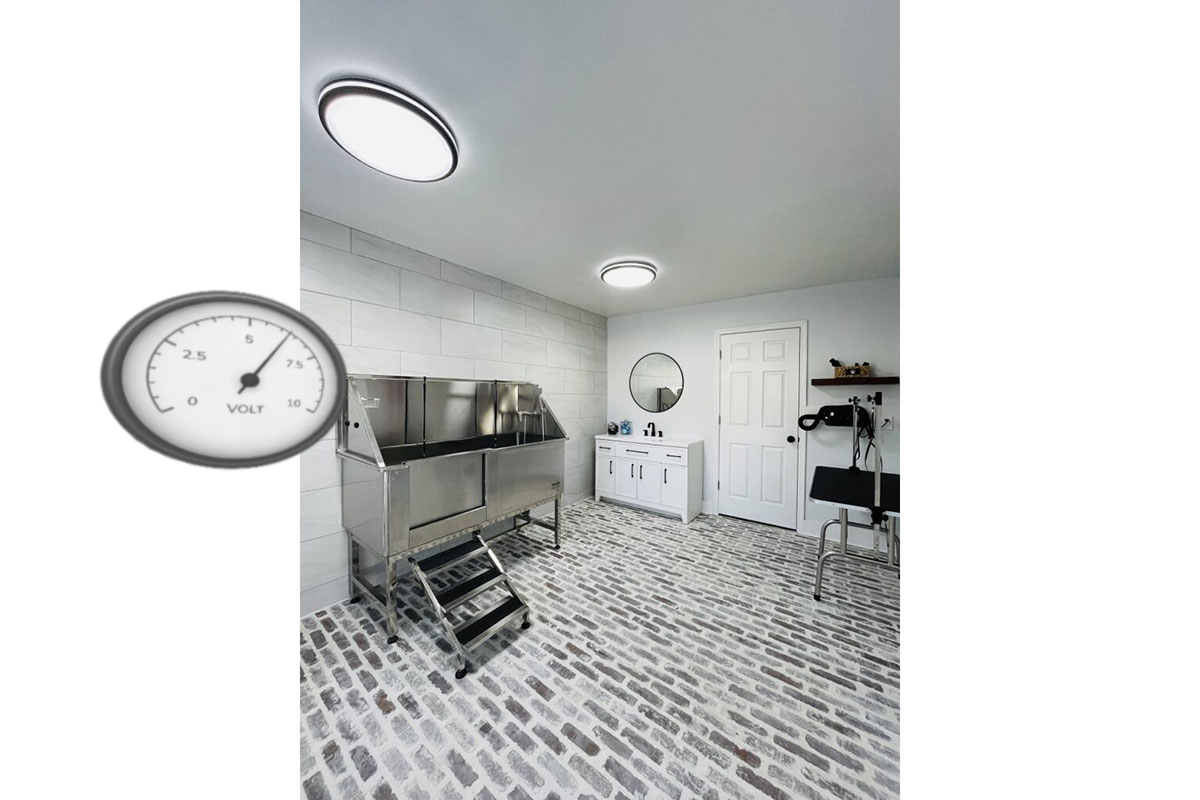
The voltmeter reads 6.25V
